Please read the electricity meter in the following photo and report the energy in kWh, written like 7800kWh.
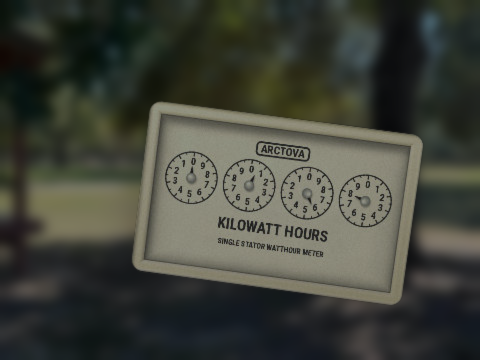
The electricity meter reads 58kWh
